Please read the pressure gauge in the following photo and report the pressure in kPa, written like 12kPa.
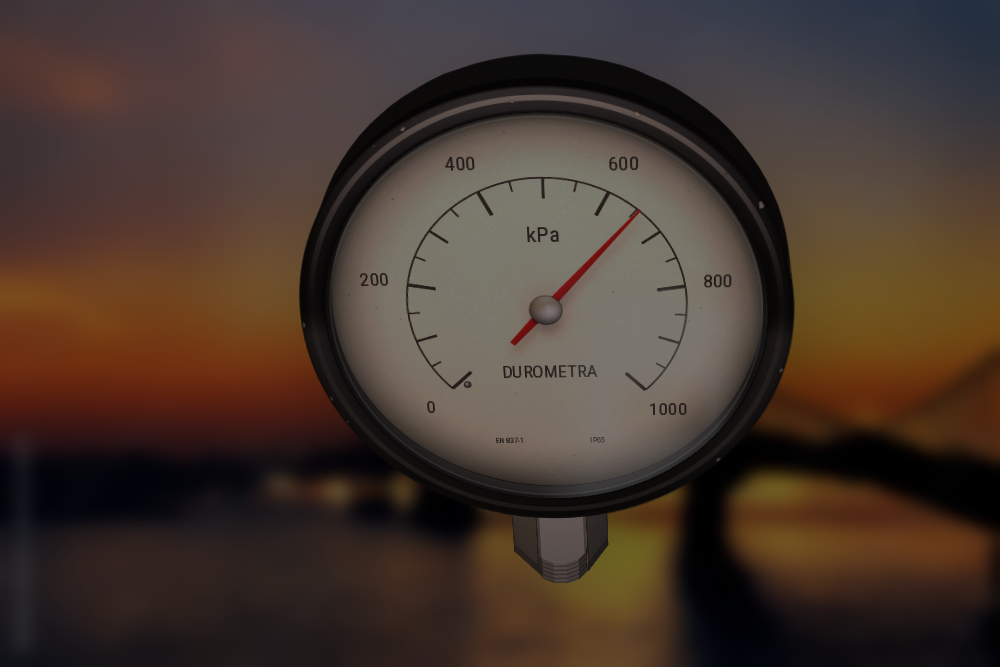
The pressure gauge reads 650kPa
